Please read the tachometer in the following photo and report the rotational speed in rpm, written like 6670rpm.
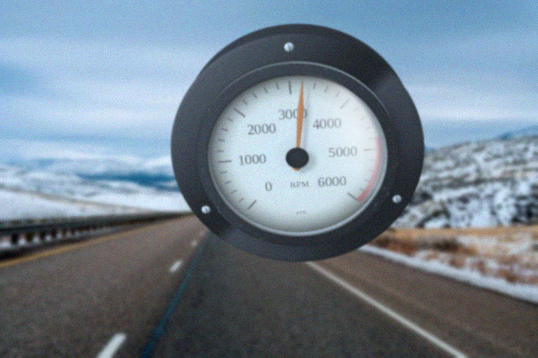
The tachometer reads 3200rpm
